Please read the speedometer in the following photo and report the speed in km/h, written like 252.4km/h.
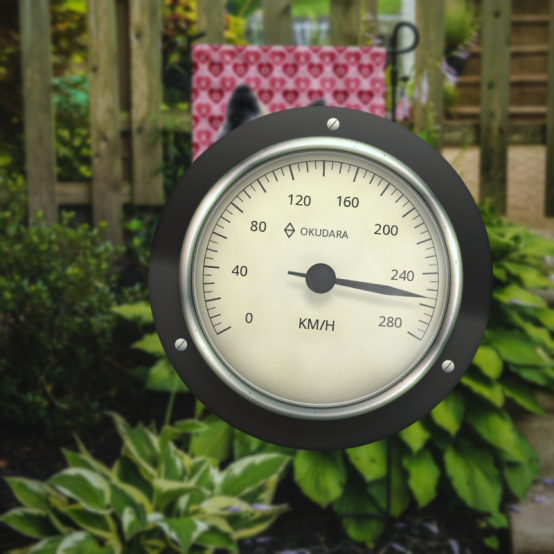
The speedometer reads 255km/h
